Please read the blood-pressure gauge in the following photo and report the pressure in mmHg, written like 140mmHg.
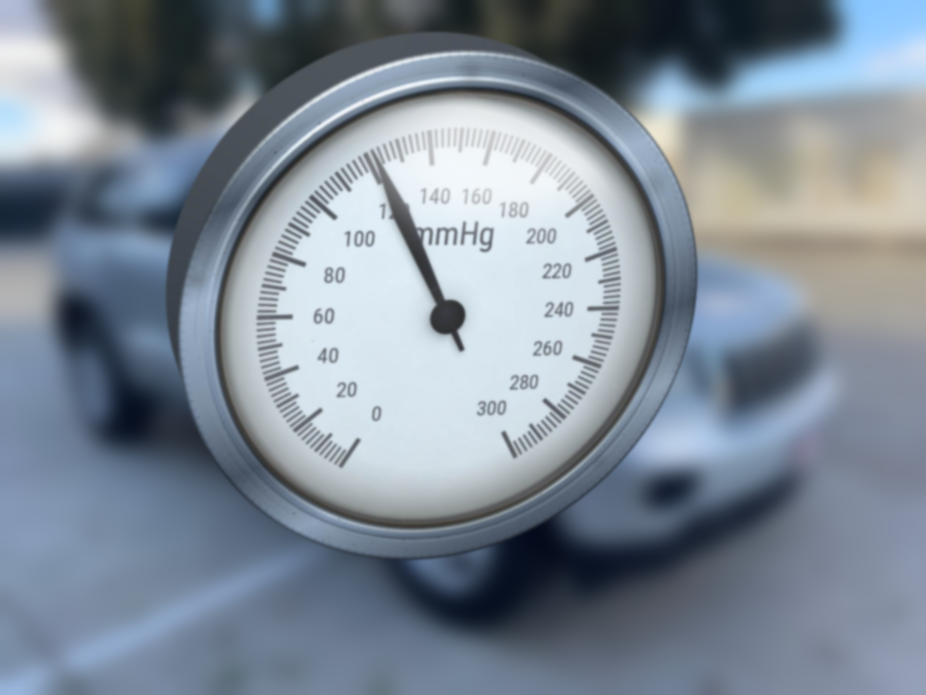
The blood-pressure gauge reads 122mmHg
